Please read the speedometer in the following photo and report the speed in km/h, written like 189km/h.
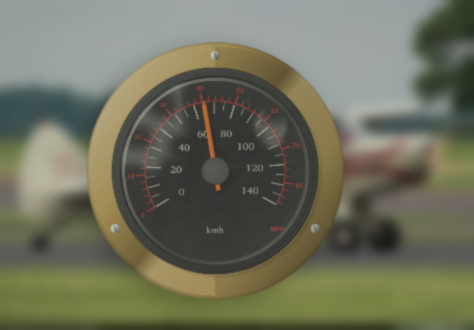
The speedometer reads 65km/h
